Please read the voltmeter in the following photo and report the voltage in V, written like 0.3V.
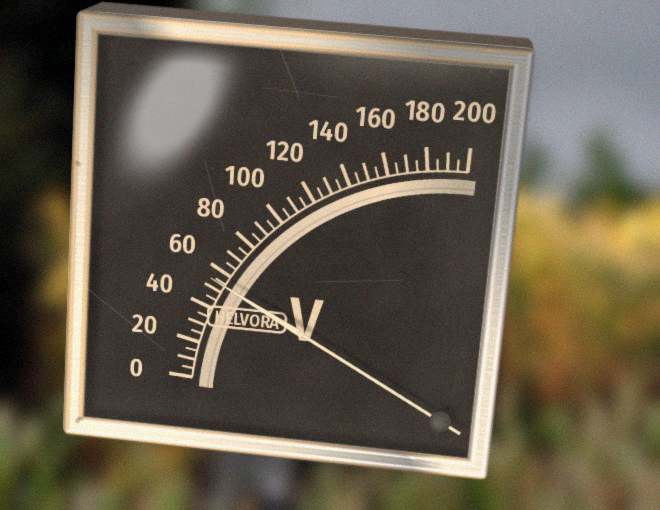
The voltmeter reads 55V
